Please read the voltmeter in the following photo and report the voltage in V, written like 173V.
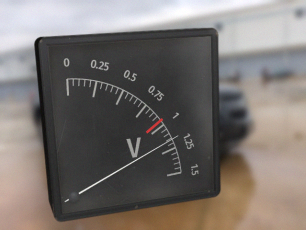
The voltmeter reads 1.15V
